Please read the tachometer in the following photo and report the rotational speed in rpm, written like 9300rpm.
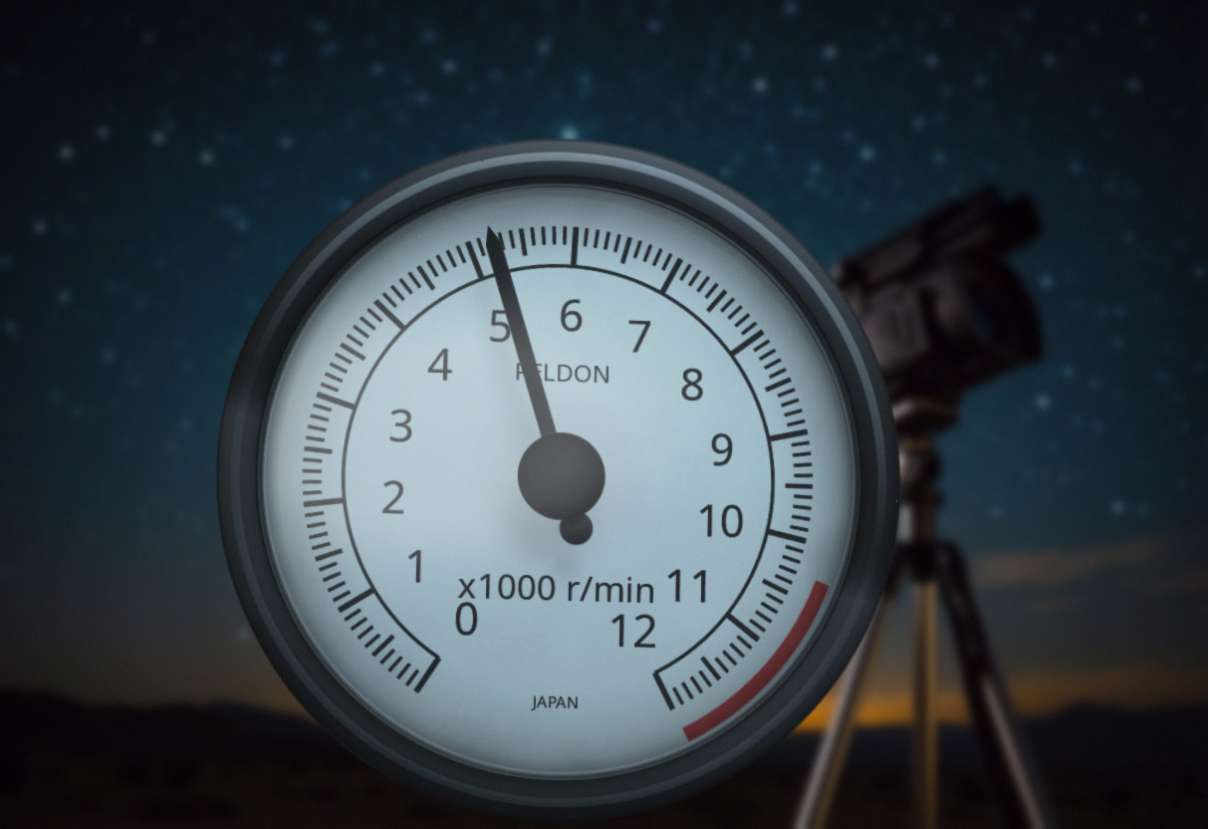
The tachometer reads 5200rpm
